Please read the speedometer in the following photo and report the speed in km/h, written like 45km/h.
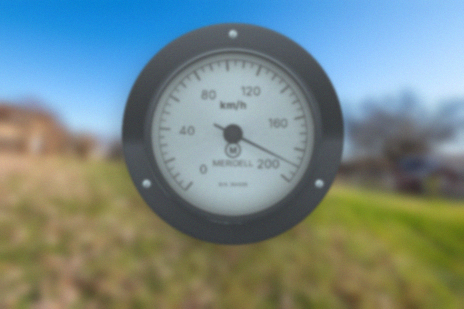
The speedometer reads 190km/h
